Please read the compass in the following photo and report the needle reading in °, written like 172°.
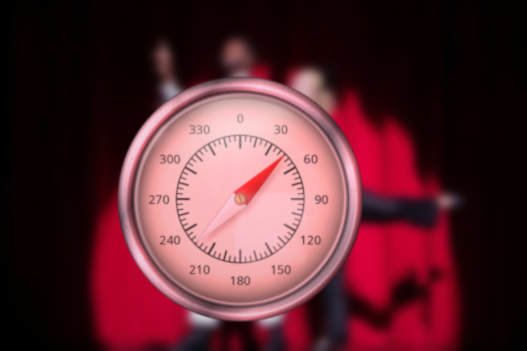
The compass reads 45°
